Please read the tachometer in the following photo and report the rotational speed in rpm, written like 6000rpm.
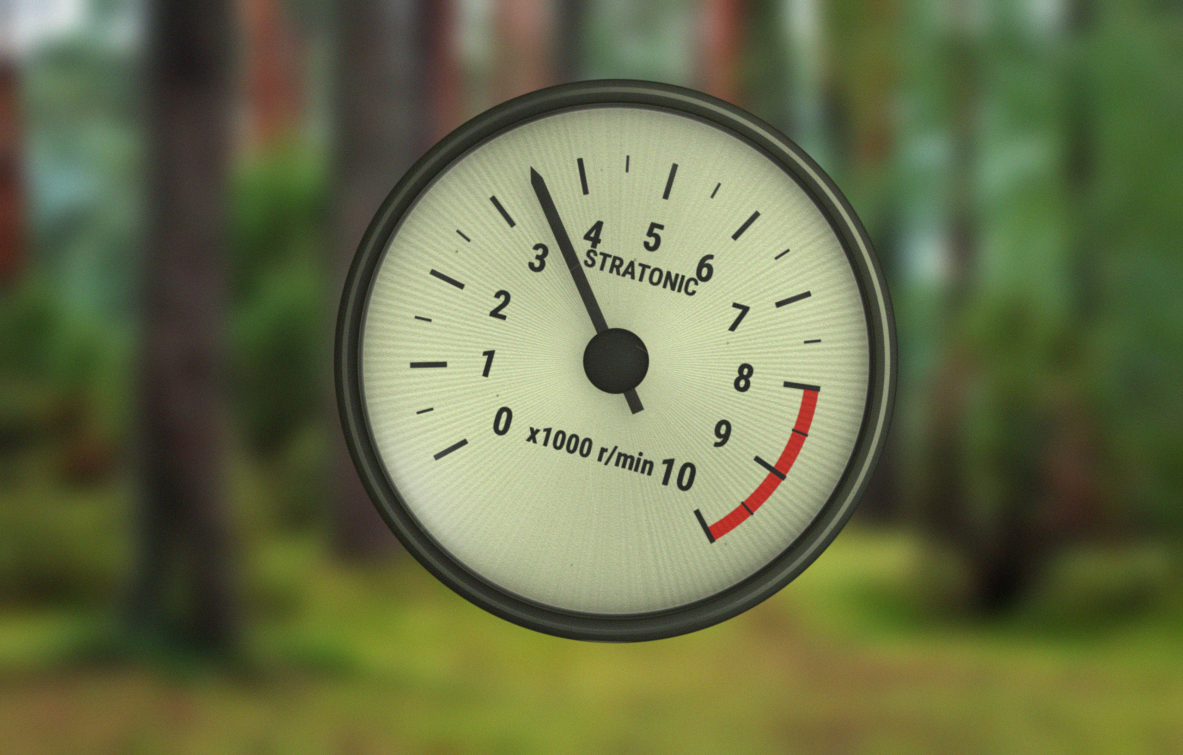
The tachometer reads 3500rpm
